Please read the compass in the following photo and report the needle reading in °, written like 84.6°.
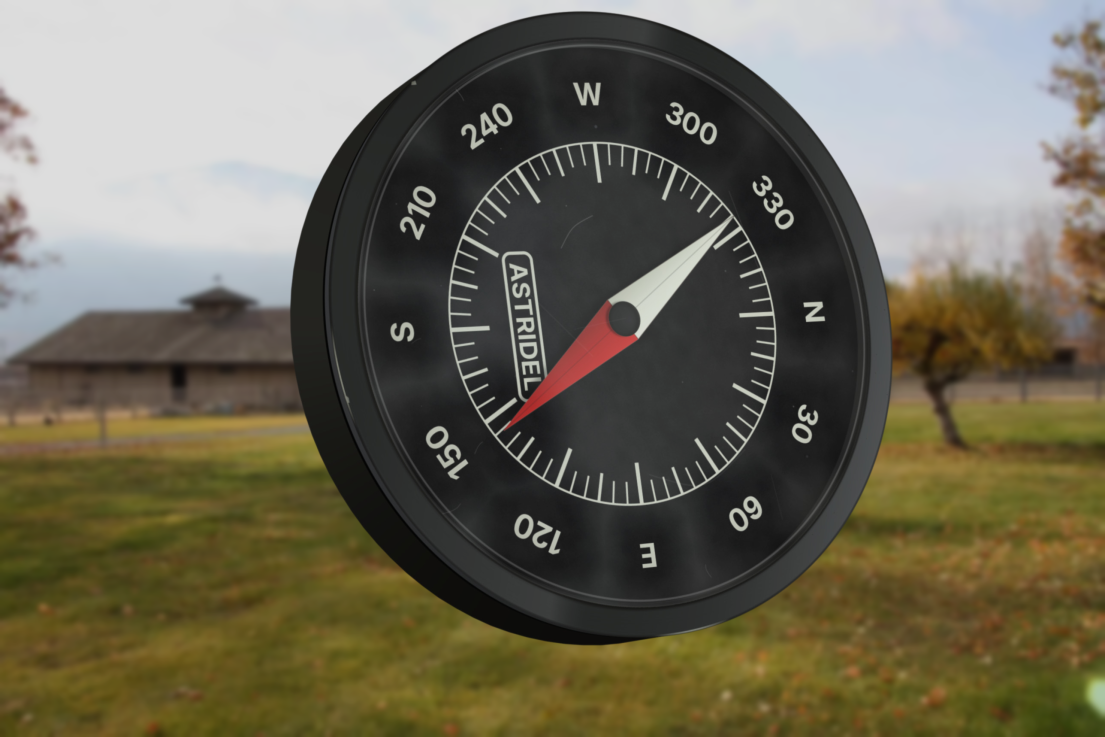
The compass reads 145°
